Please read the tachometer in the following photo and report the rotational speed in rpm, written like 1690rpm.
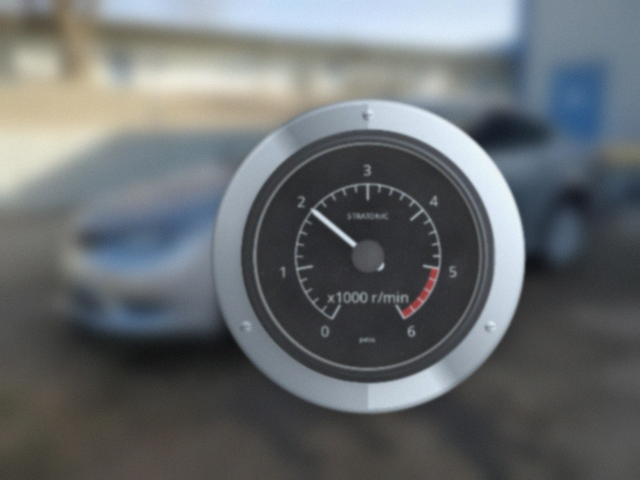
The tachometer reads 2000rpm
